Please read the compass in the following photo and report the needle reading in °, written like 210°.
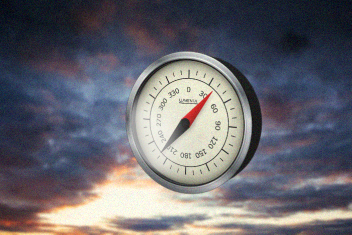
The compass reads 40°
